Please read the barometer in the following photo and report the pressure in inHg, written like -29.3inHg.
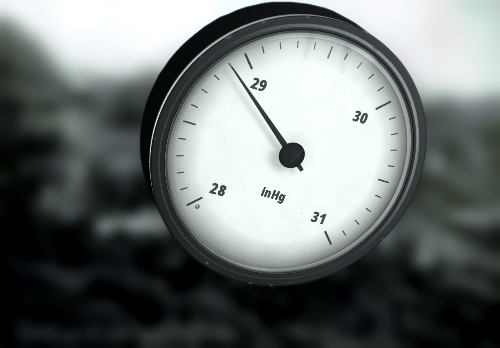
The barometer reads 28.9inHg
